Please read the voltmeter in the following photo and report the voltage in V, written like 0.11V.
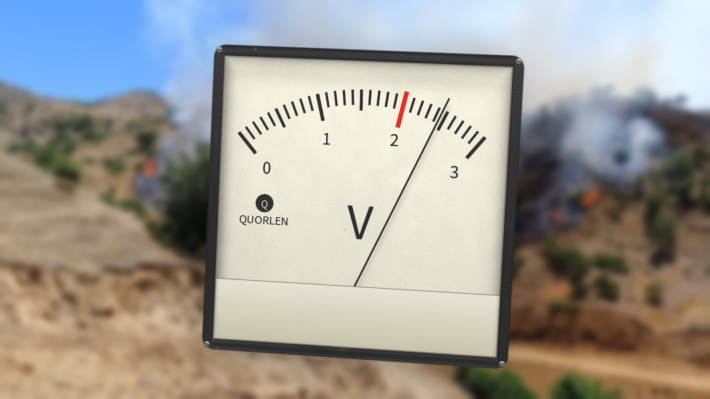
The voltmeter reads 2.45V
